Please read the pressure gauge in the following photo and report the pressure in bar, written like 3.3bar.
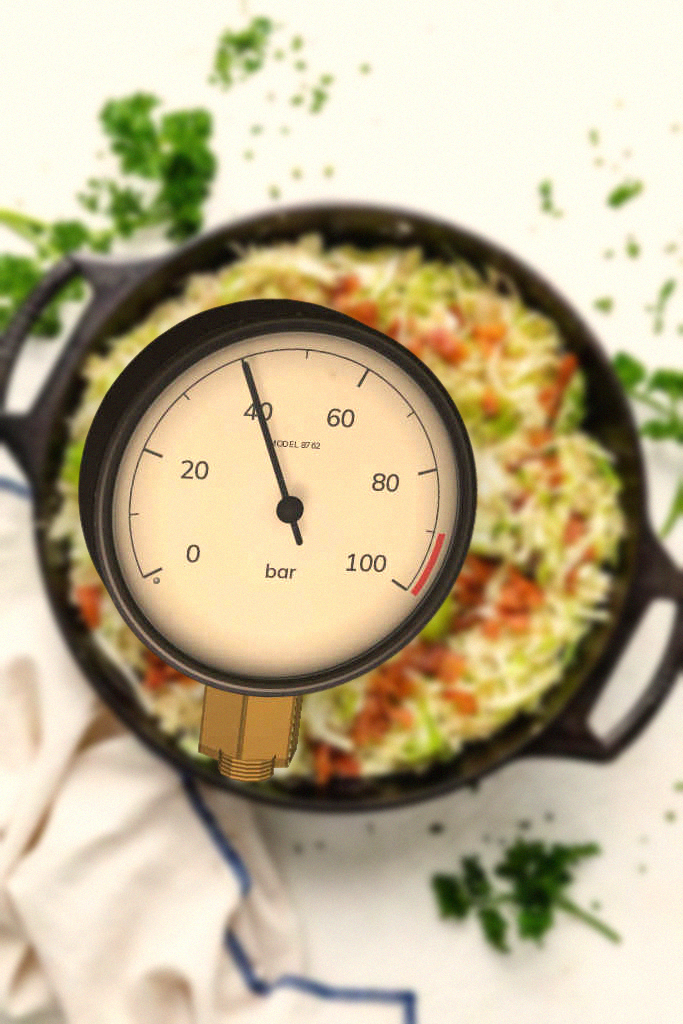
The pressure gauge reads 40bar
